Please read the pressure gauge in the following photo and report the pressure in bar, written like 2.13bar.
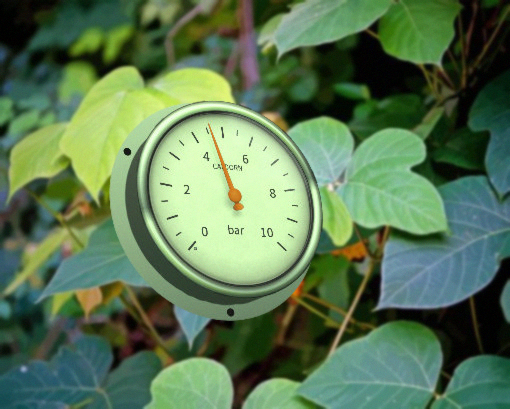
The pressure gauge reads 4.5bar
